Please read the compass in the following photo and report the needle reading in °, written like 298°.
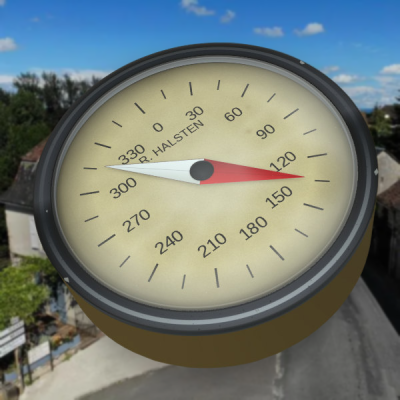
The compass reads 135°
